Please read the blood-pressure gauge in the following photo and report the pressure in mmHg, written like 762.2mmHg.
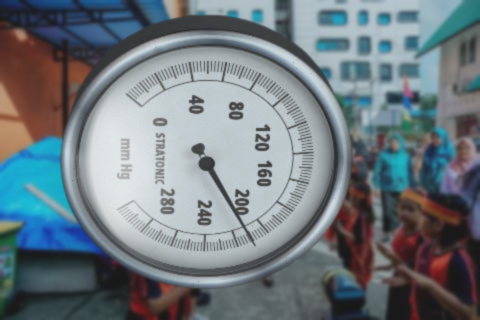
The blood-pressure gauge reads 210mmHg
